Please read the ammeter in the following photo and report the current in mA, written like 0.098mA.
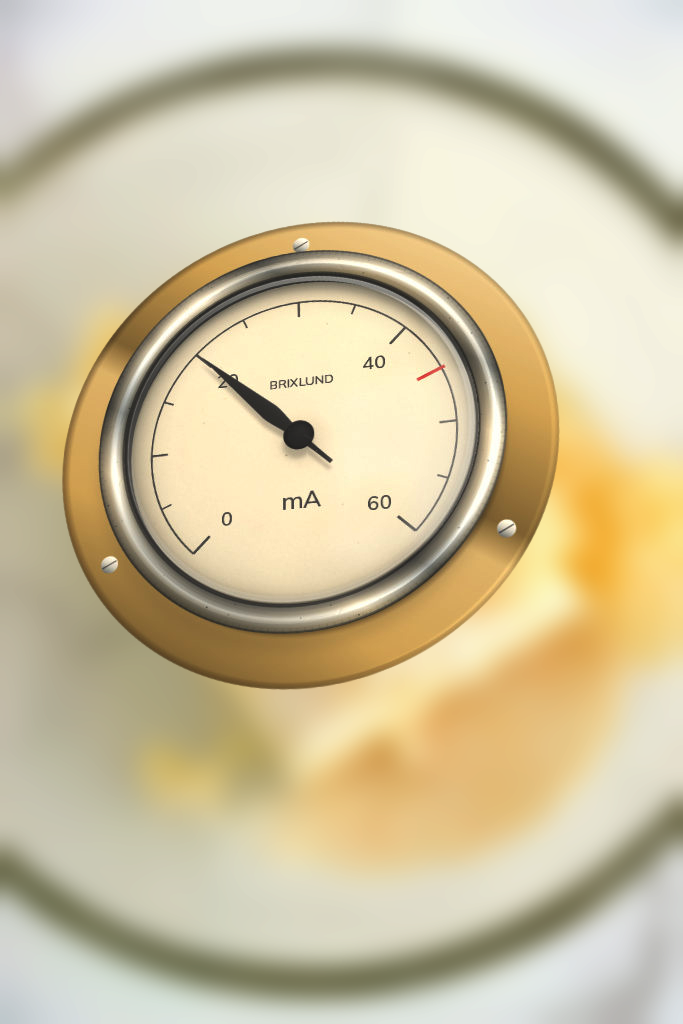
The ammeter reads 20mA
